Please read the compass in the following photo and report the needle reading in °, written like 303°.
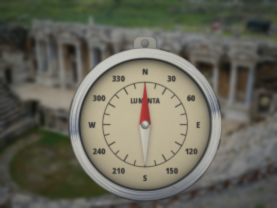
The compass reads 0°
